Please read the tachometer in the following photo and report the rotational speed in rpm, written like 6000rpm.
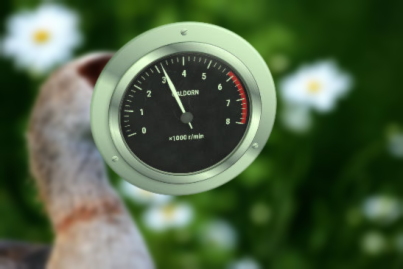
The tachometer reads 3200rpm
